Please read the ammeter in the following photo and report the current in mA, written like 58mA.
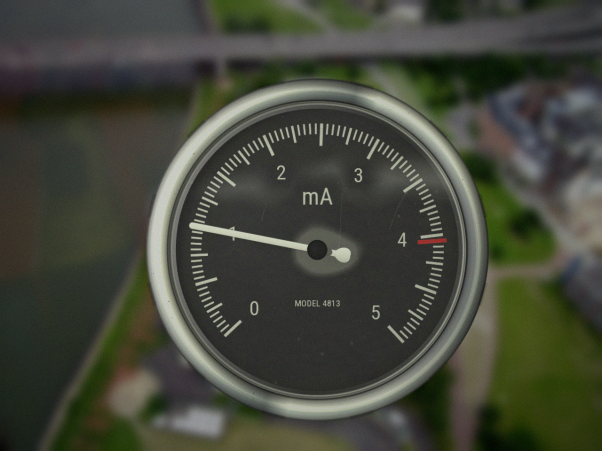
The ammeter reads 1mA
